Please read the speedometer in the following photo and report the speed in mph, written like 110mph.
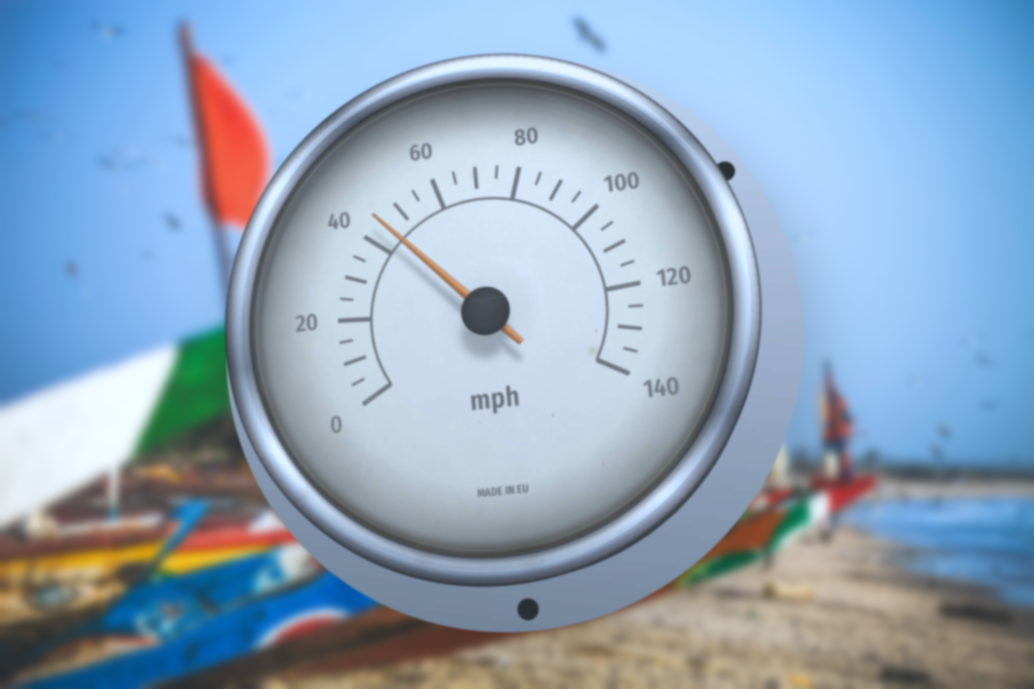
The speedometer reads 45mph
